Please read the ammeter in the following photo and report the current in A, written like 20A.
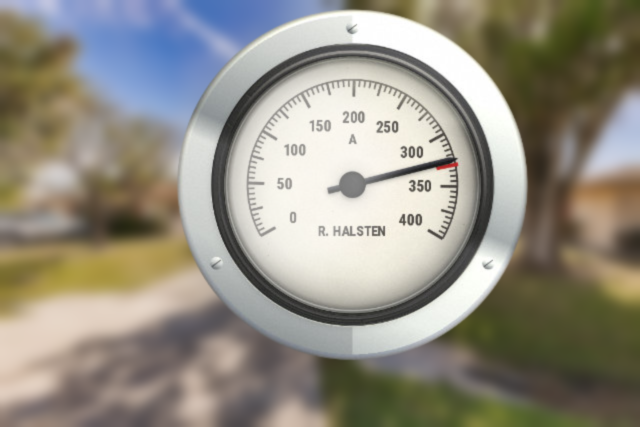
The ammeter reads 325A
